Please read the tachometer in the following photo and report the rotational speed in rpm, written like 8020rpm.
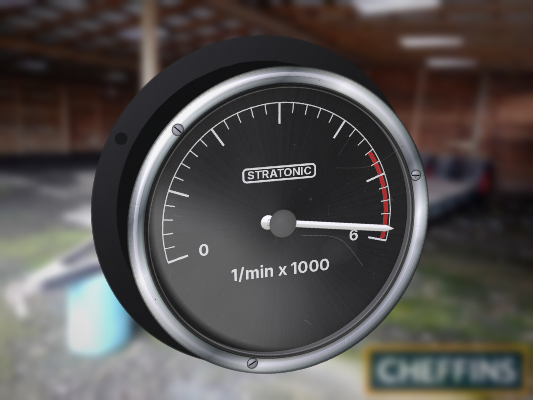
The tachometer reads 5800rpm
